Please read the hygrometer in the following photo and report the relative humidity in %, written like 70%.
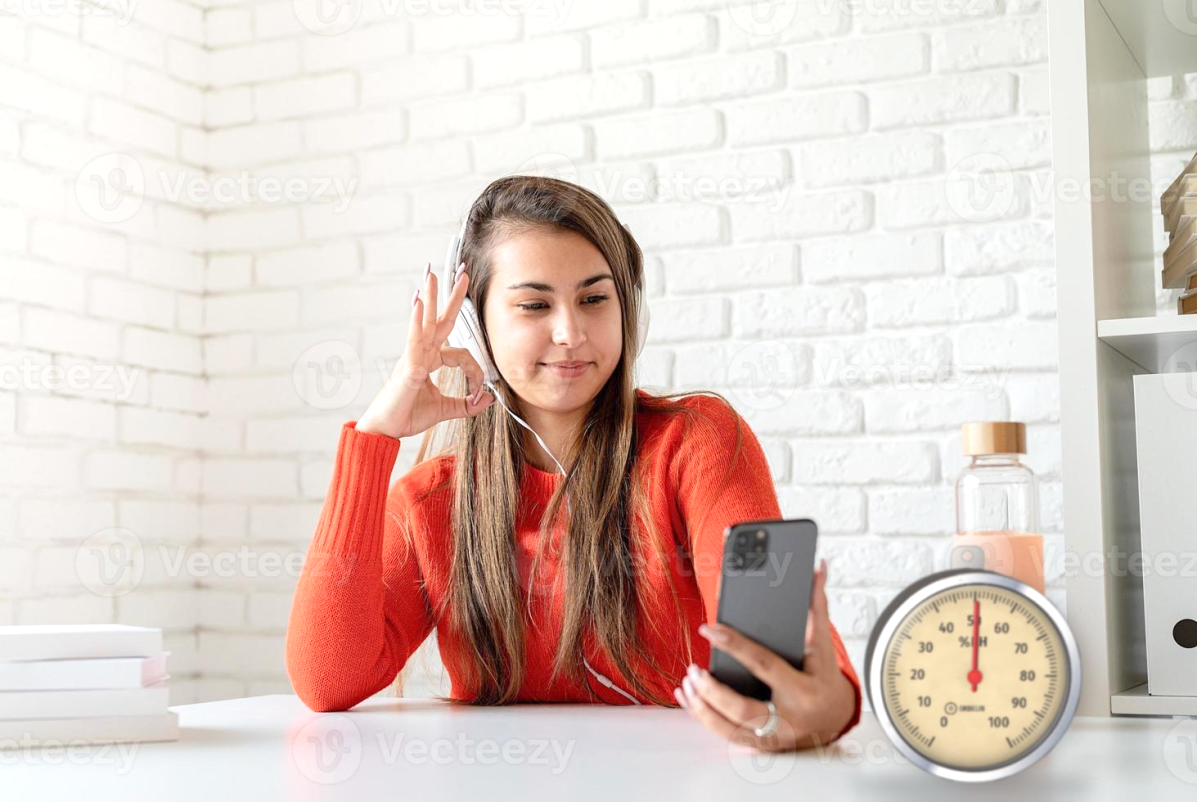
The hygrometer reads 50%
